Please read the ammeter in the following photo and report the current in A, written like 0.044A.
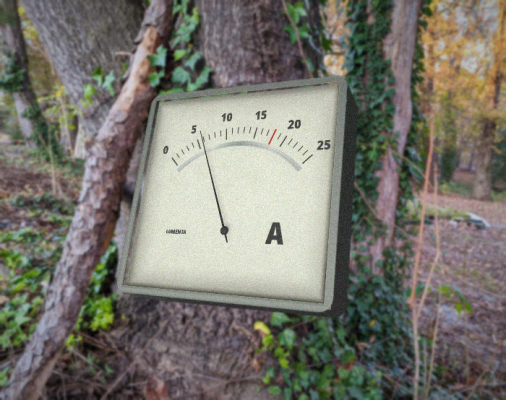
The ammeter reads 6A
